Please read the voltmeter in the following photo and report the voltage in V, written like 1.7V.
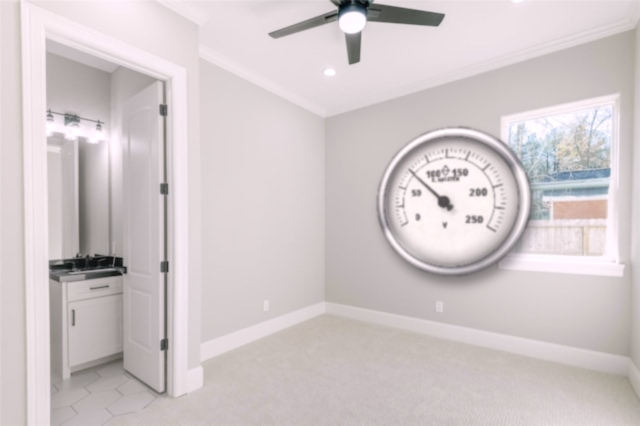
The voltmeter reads 75V
